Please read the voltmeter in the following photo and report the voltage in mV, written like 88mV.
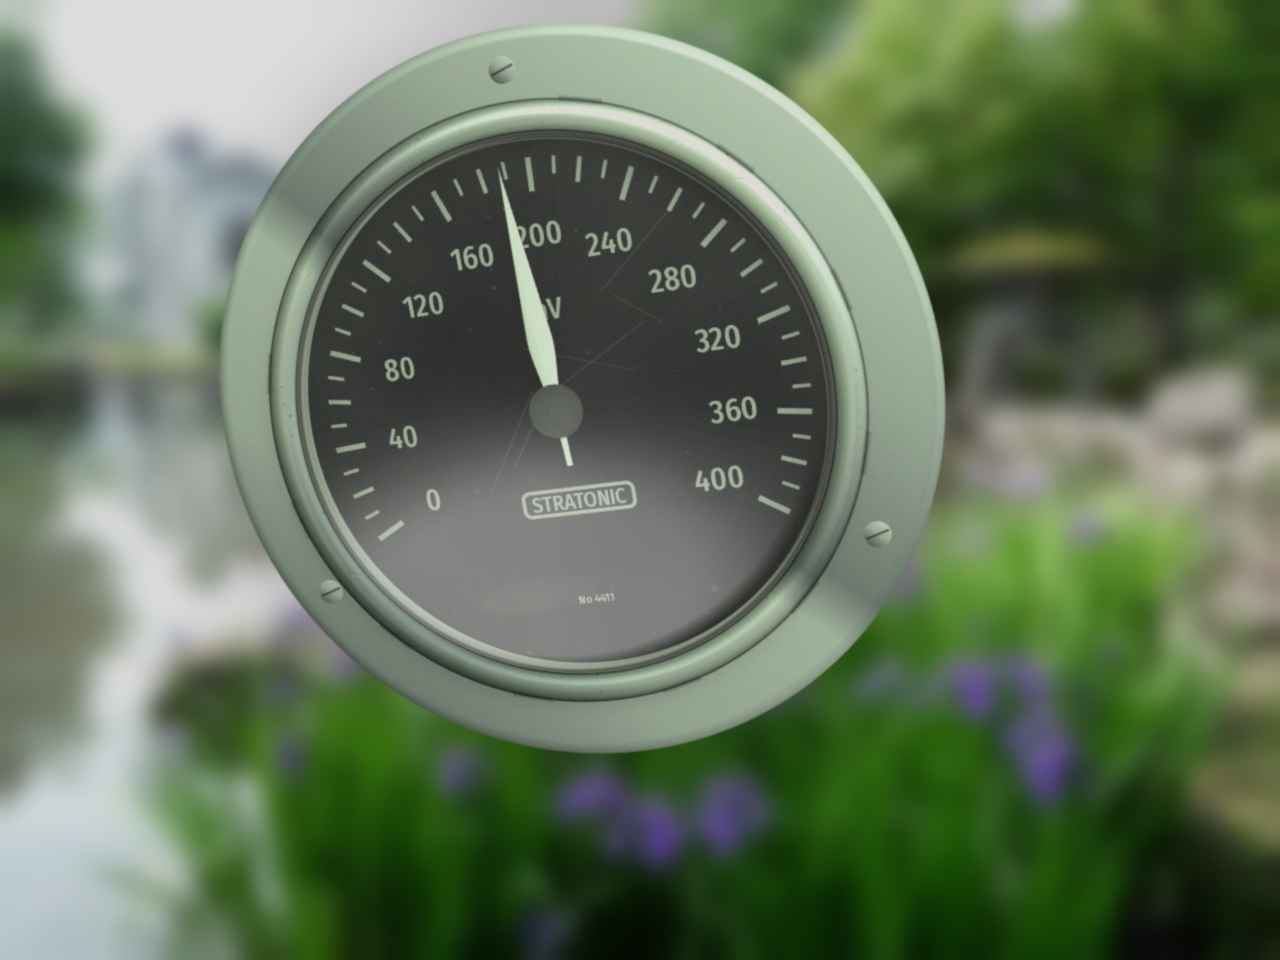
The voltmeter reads 190mV
